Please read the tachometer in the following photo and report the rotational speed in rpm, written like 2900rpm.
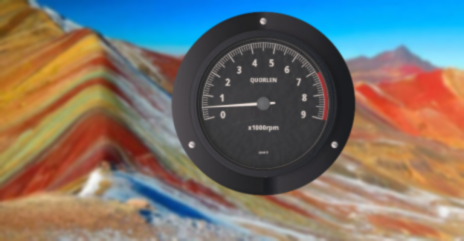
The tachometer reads 500rpm
